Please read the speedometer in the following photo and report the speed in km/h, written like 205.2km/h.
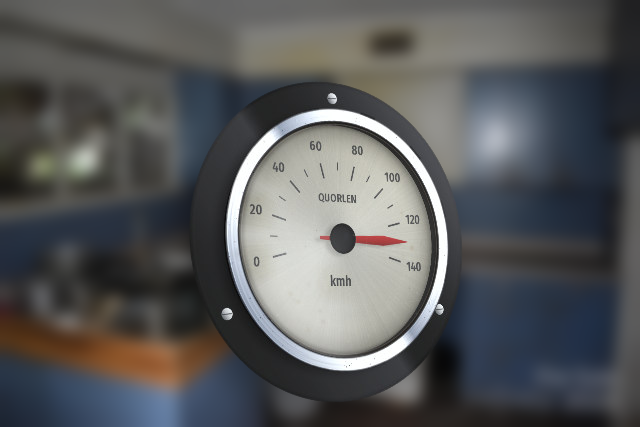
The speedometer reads 130km/h
